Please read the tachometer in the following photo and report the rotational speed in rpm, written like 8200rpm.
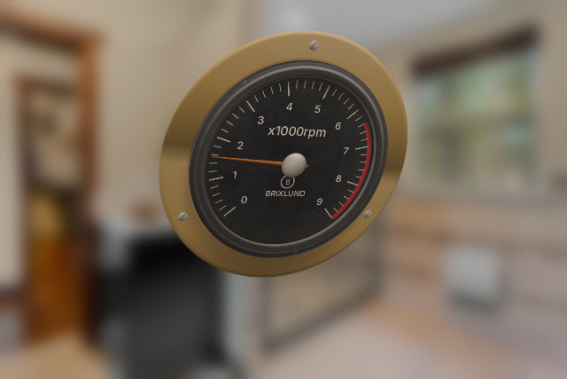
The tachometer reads 1600rpm
